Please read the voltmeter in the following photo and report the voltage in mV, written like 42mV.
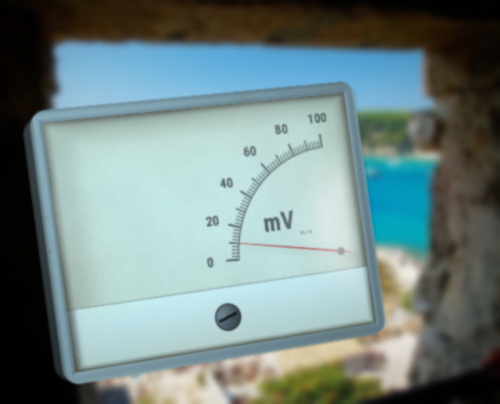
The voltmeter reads 10mV
